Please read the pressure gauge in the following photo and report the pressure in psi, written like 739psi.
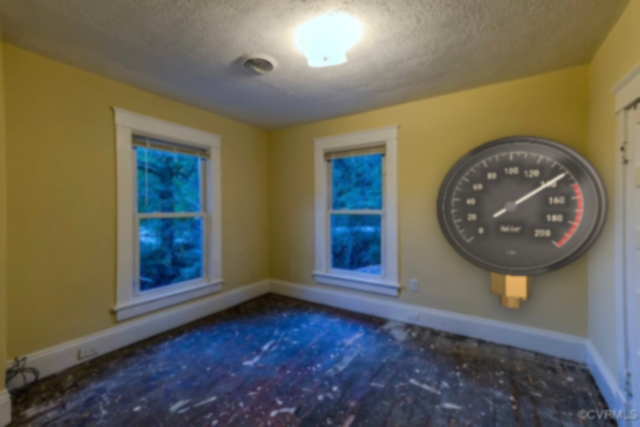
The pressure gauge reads 140psi
